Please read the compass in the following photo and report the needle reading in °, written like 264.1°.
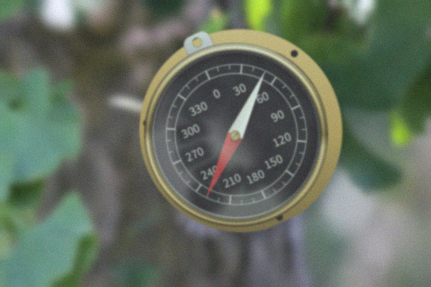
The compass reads 230°
